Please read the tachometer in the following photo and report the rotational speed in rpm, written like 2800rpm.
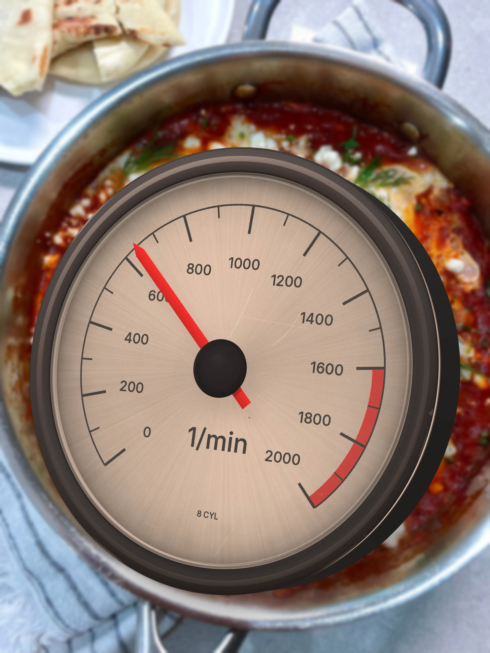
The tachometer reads 650rpm
